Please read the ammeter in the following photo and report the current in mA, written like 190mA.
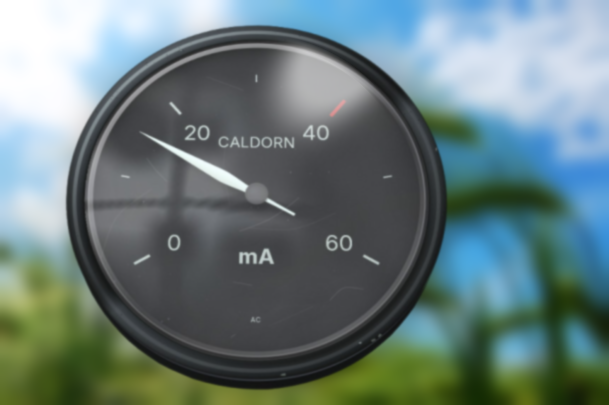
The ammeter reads 15mA
